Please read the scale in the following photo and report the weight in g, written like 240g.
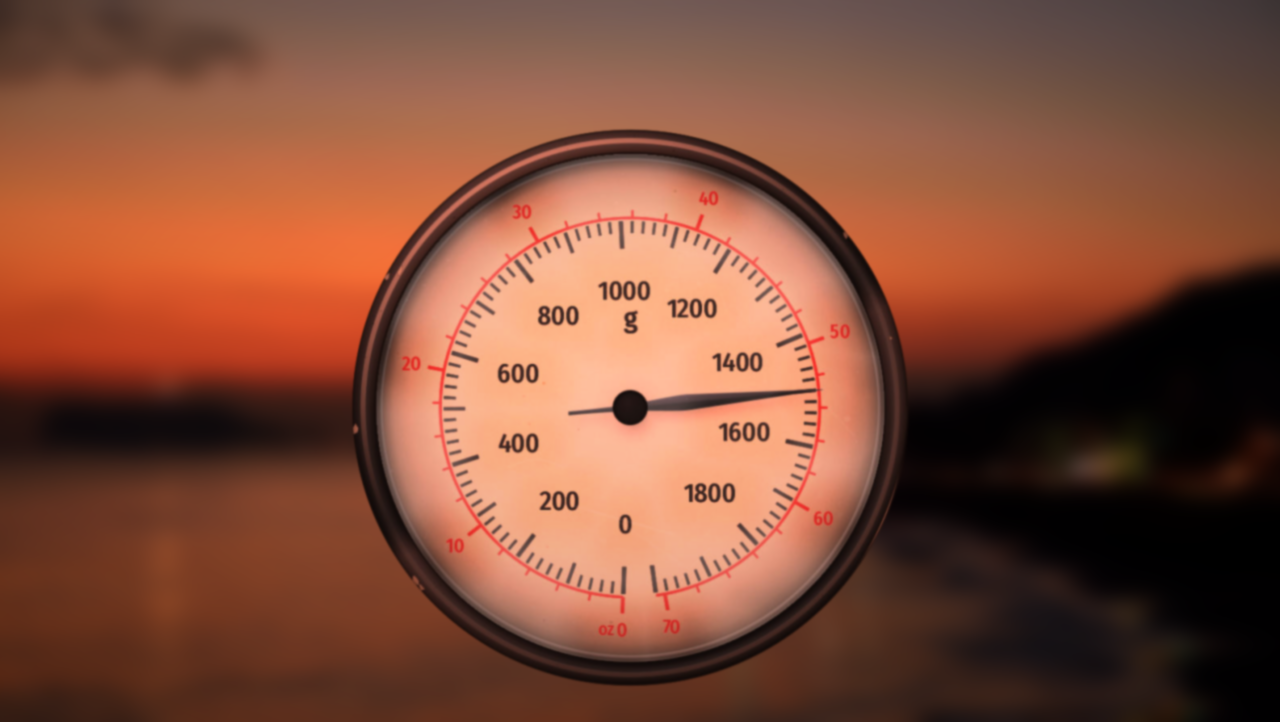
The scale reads 1500g
